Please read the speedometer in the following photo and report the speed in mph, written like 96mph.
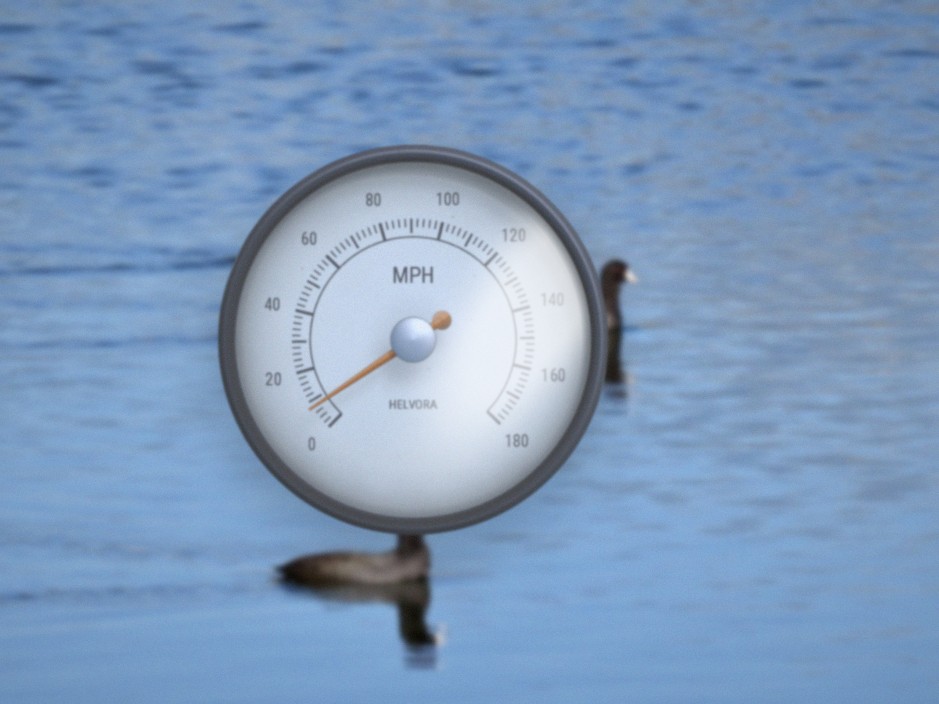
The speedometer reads 8mph
